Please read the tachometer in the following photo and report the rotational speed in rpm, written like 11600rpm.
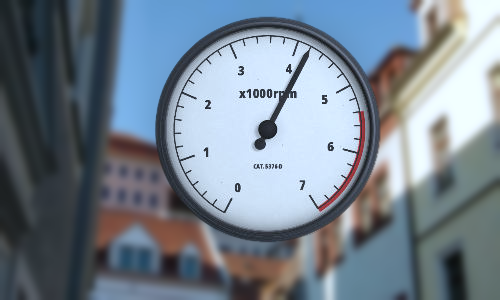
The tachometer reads 4200rpm
